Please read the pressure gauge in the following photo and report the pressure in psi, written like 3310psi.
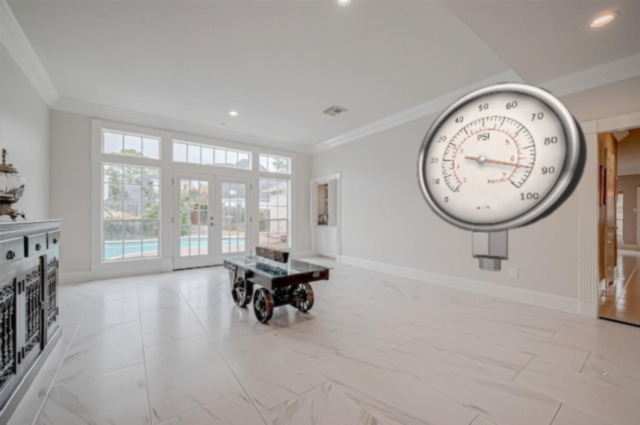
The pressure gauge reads 90psi
